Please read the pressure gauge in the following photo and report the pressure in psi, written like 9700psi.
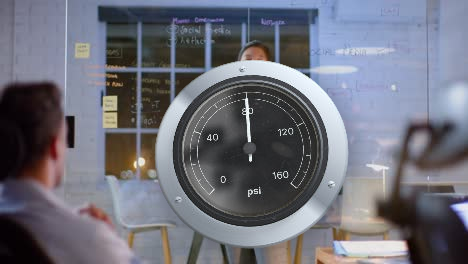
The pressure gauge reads 80psi
